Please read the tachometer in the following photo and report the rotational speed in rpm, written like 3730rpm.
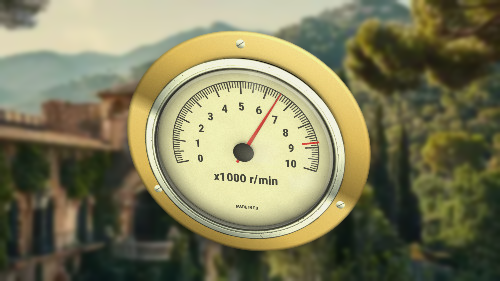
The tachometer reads 6500rpm
